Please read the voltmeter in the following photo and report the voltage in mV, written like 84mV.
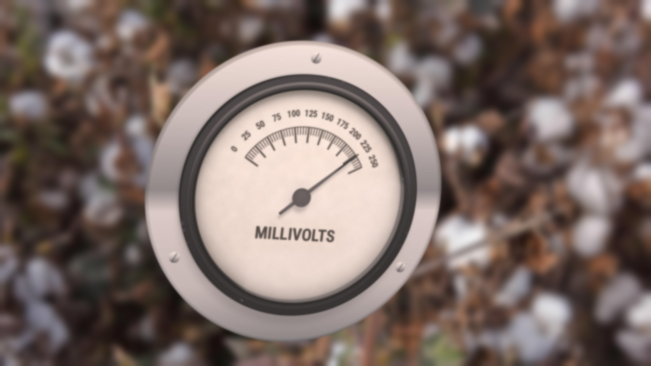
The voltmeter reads 225mV
